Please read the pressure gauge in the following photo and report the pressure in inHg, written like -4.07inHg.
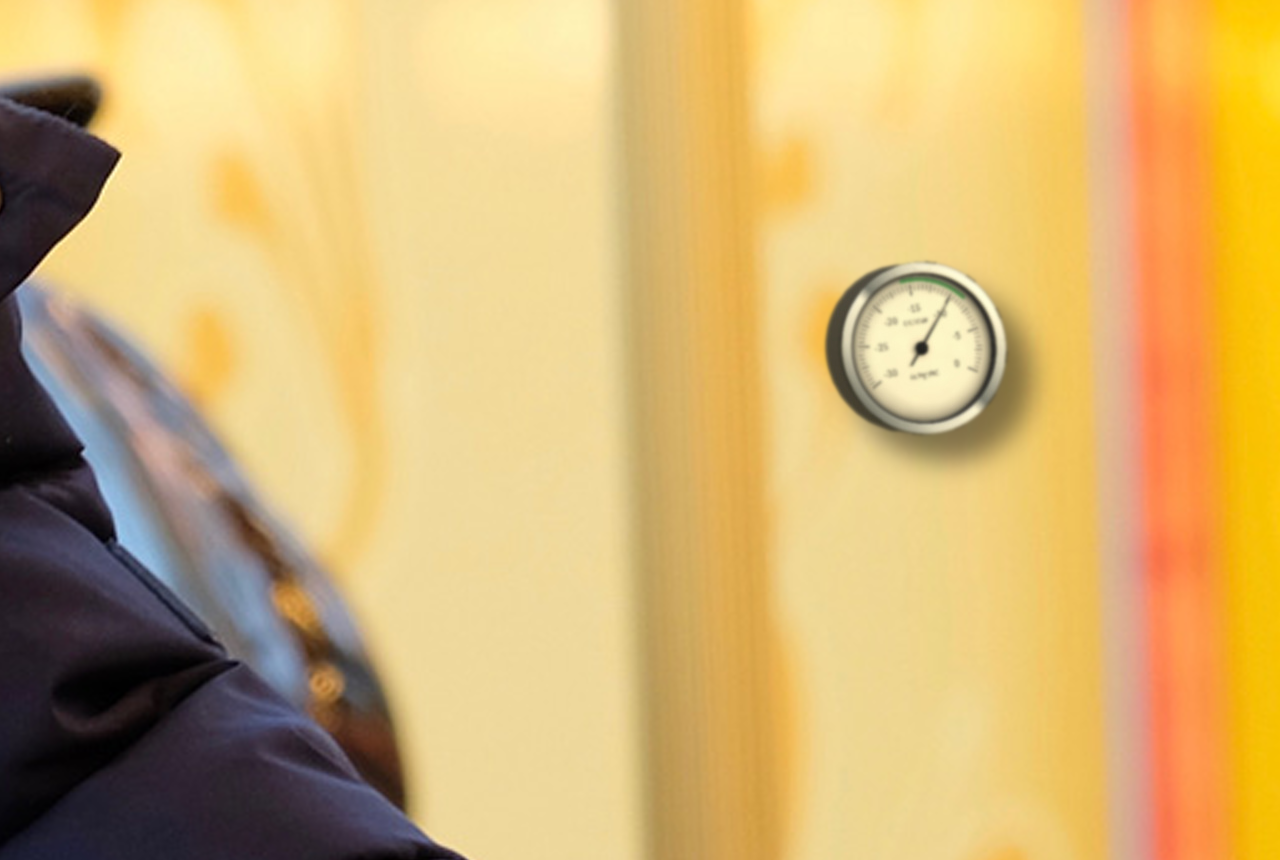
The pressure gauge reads -10inHg
